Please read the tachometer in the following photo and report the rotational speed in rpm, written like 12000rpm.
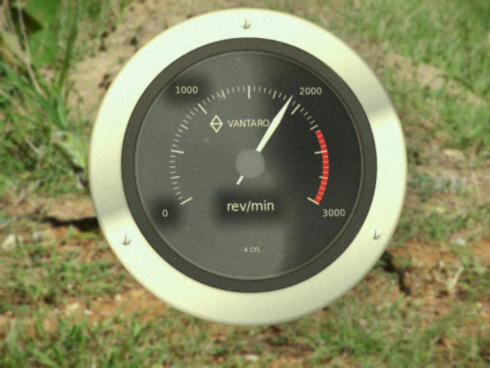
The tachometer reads 1900rpm
